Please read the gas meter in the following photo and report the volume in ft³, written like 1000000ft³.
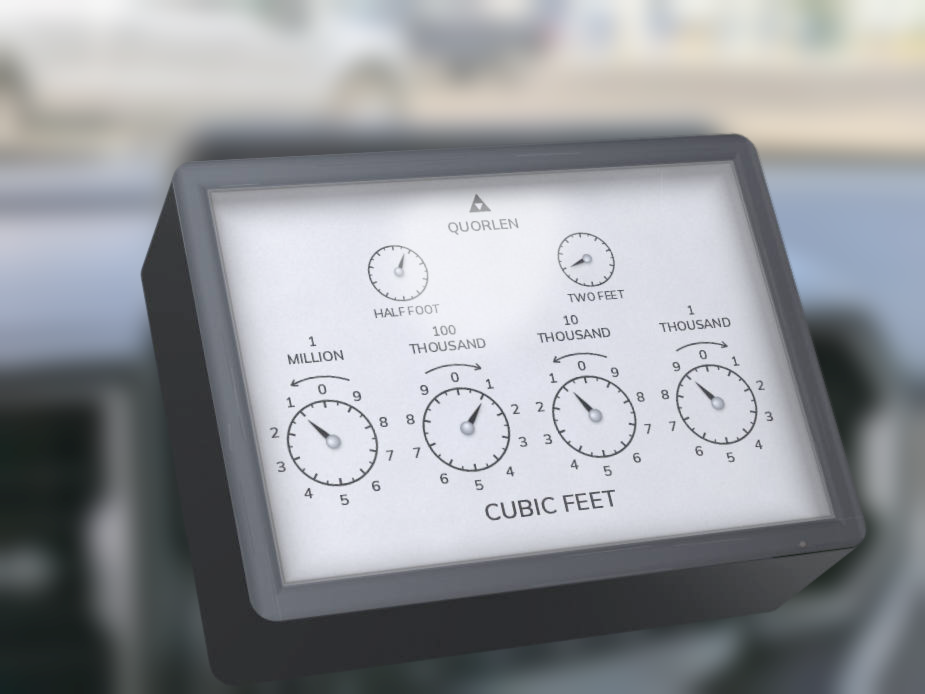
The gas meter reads 110900ft³
